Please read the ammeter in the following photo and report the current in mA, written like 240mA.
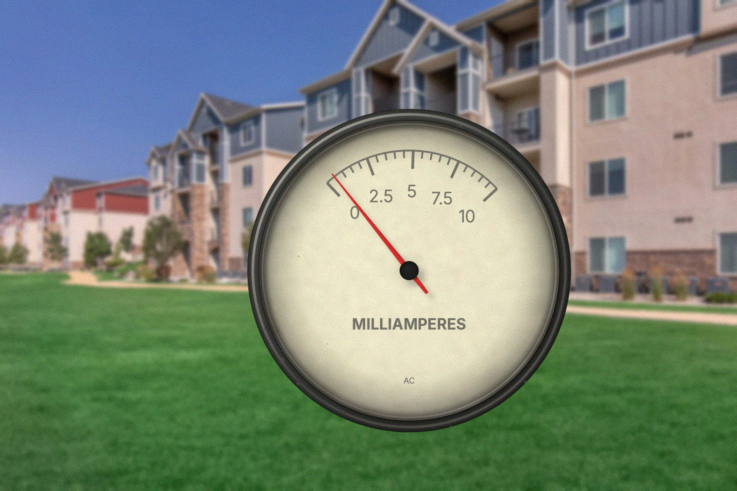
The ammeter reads 0.5mA
